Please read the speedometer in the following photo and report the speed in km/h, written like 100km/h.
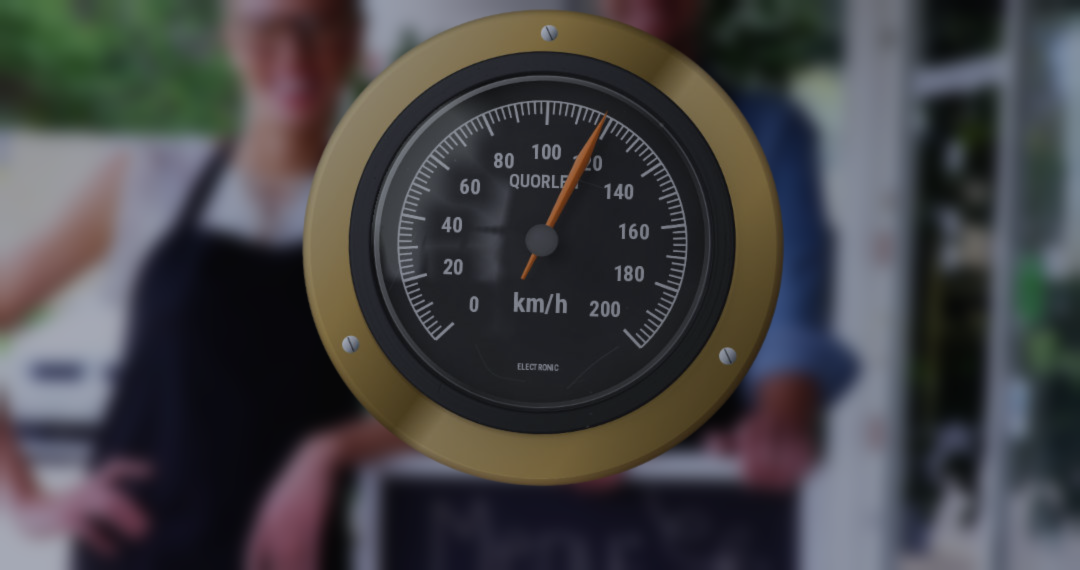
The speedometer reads 118km/h
